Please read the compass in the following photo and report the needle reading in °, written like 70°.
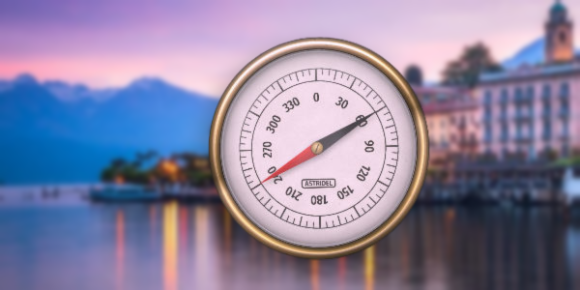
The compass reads 240°
